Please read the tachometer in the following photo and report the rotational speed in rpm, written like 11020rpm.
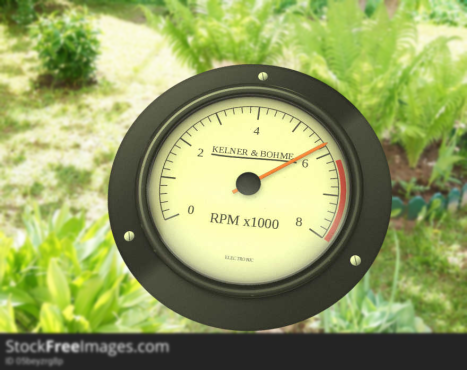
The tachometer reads 5800rpm
